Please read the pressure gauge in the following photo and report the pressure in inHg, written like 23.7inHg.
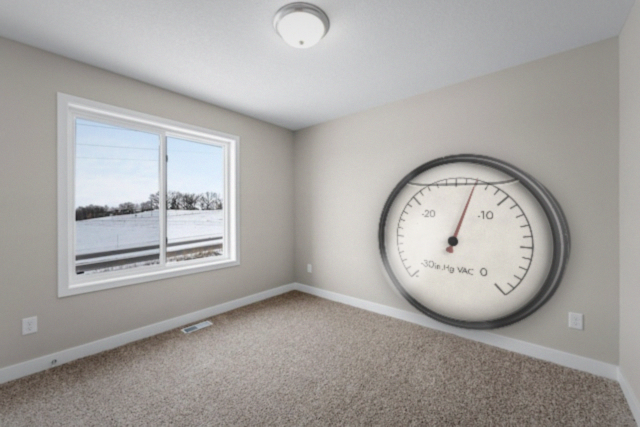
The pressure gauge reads -13inHg
